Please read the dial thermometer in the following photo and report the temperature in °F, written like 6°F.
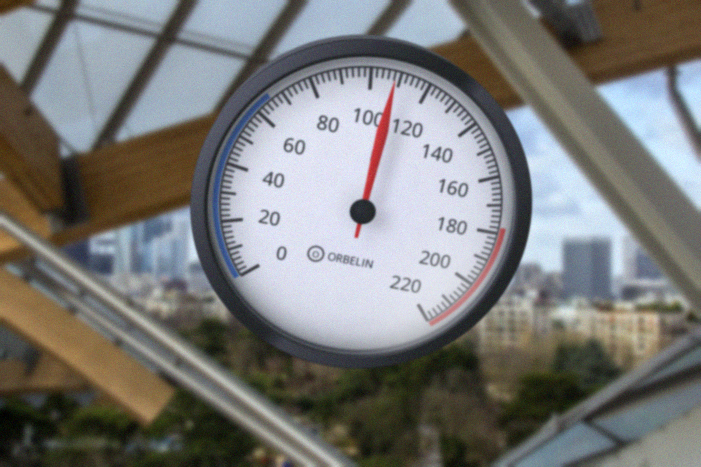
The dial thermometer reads 108°F
